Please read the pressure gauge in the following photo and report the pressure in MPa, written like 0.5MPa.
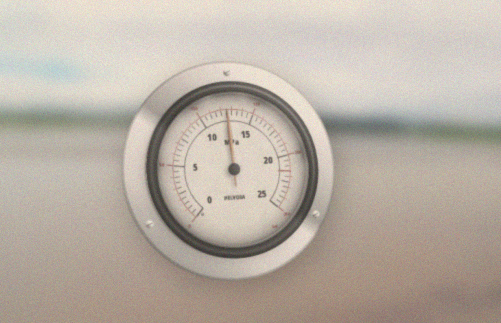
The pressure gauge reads 12.5MPa
